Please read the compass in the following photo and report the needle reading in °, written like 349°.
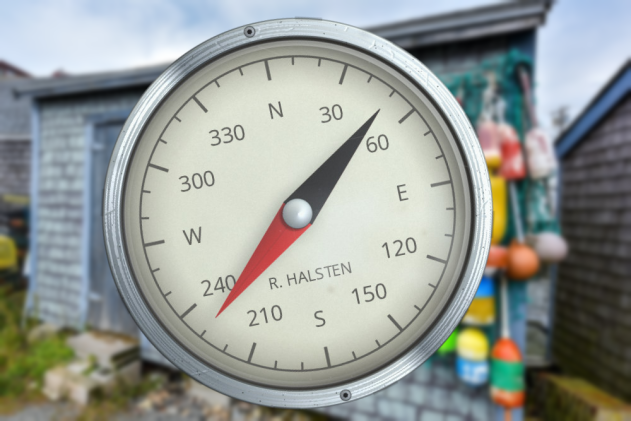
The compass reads 230°
